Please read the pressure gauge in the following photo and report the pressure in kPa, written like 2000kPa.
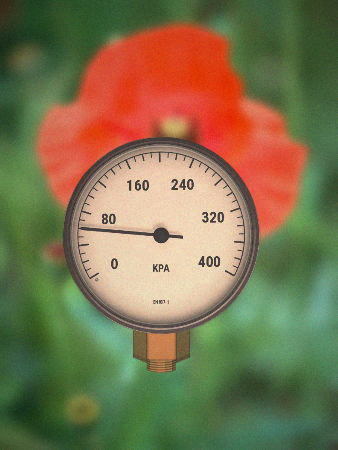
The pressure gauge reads 60kPa
